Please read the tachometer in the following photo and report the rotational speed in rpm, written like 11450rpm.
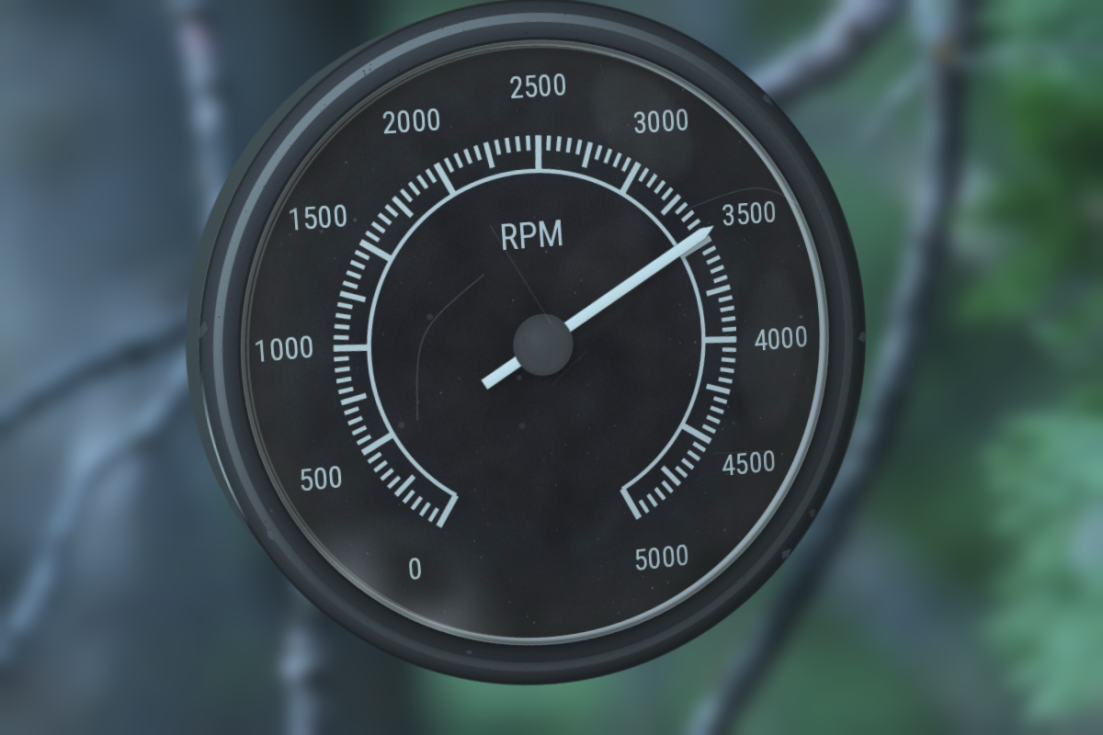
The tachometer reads 3450rpm
